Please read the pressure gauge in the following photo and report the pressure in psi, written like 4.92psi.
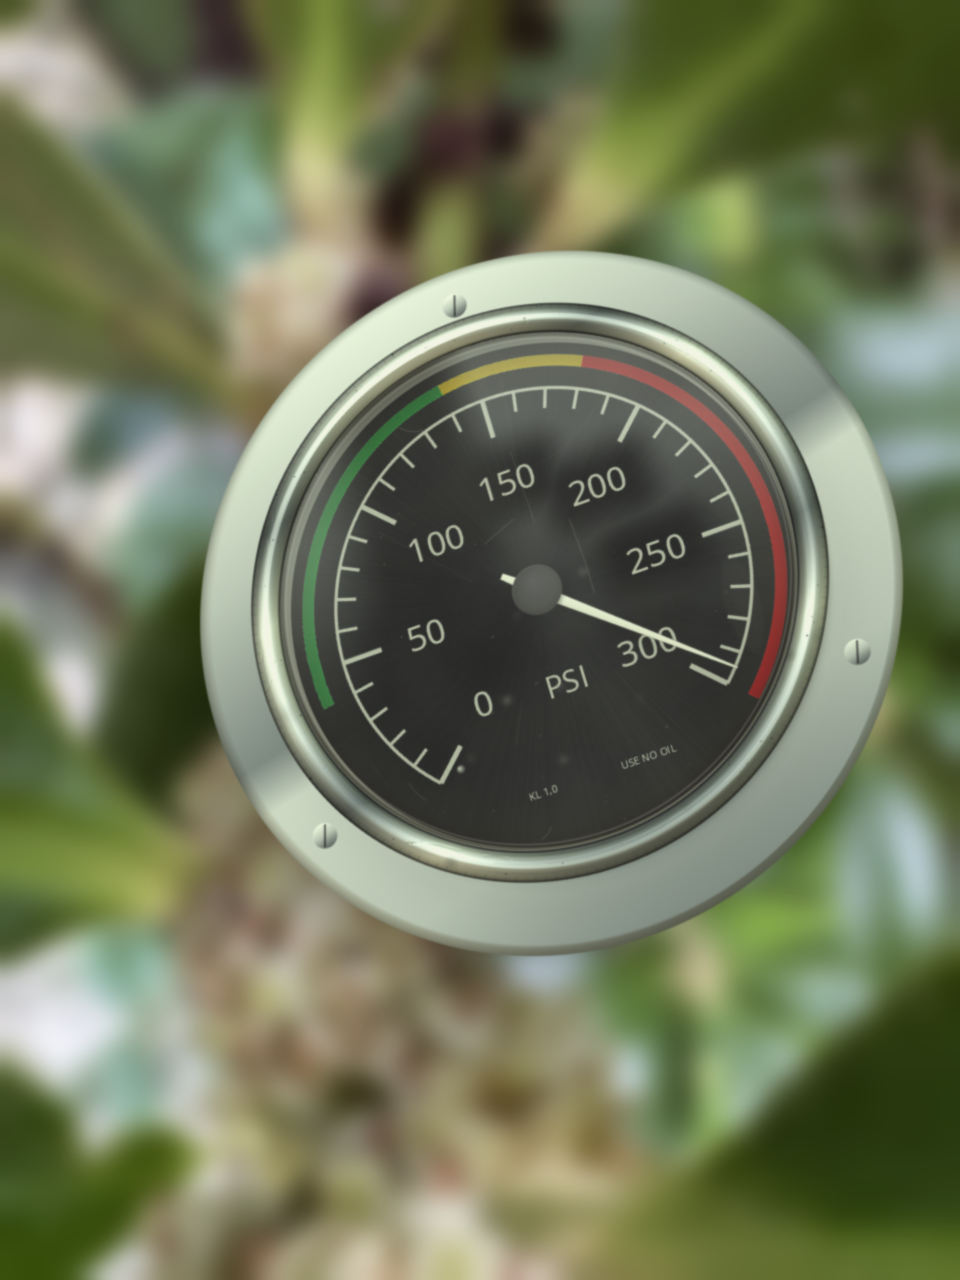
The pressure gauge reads 295psi
